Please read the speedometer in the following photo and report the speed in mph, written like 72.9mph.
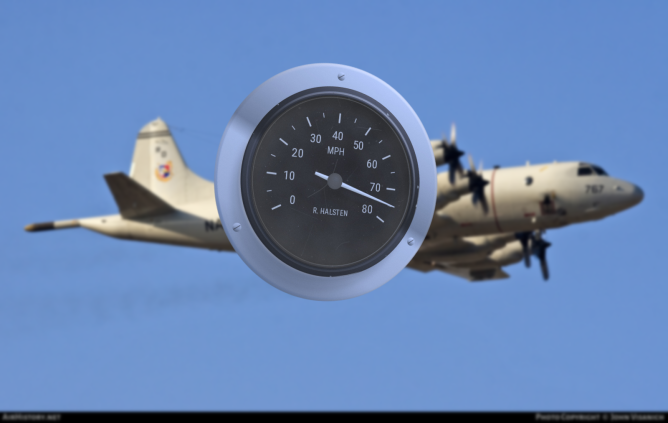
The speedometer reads 75mph
